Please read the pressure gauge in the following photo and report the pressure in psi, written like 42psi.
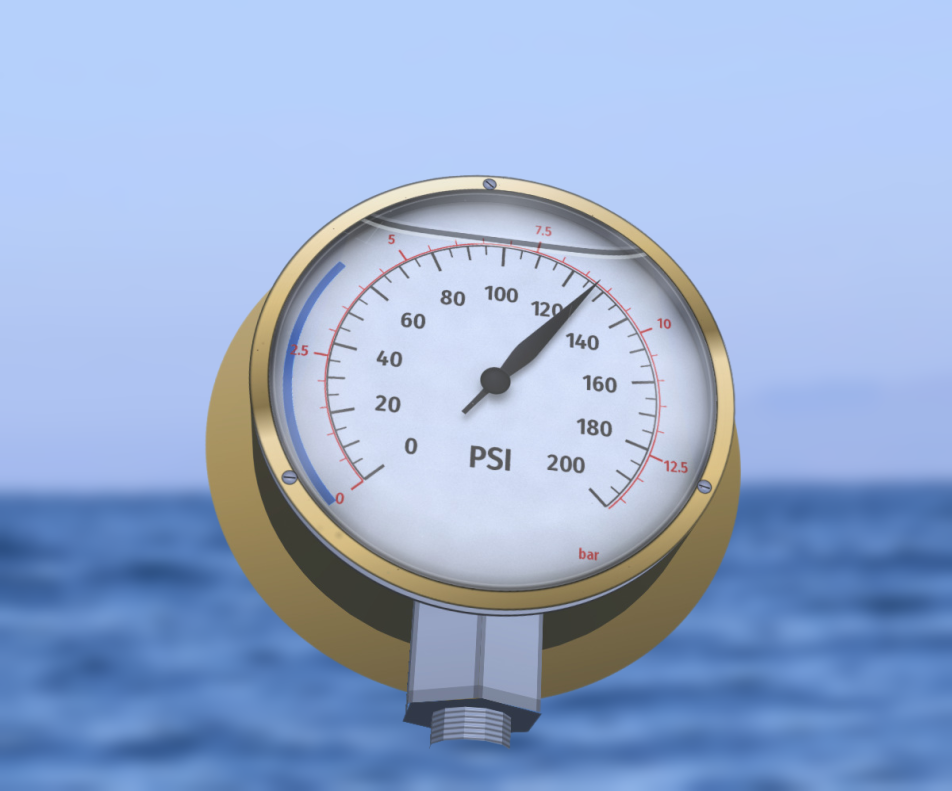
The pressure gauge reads 127.5psi
